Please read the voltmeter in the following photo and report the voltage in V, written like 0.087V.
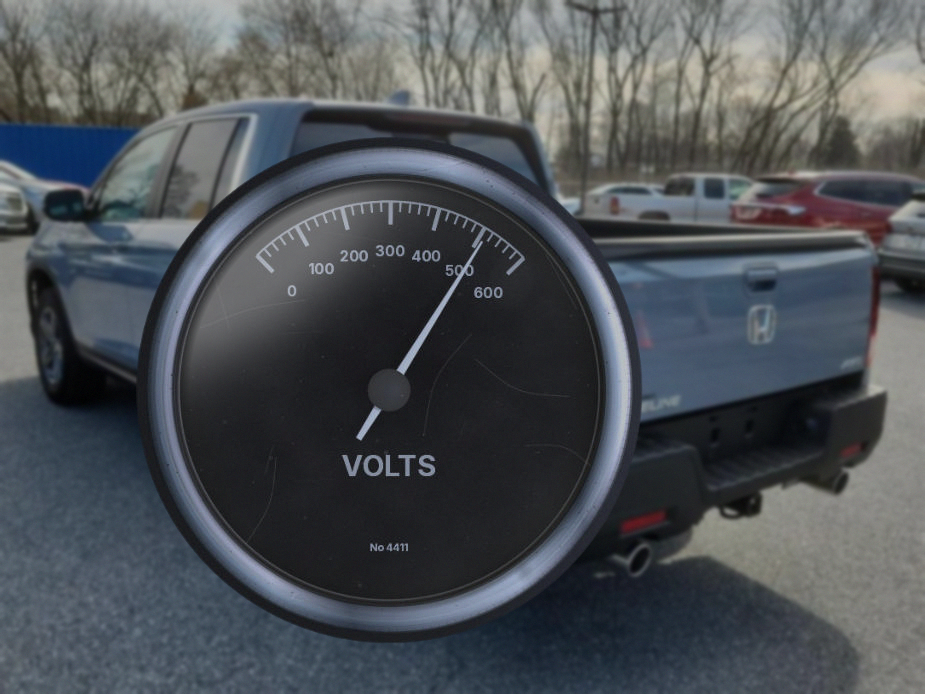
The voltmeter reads 510V
